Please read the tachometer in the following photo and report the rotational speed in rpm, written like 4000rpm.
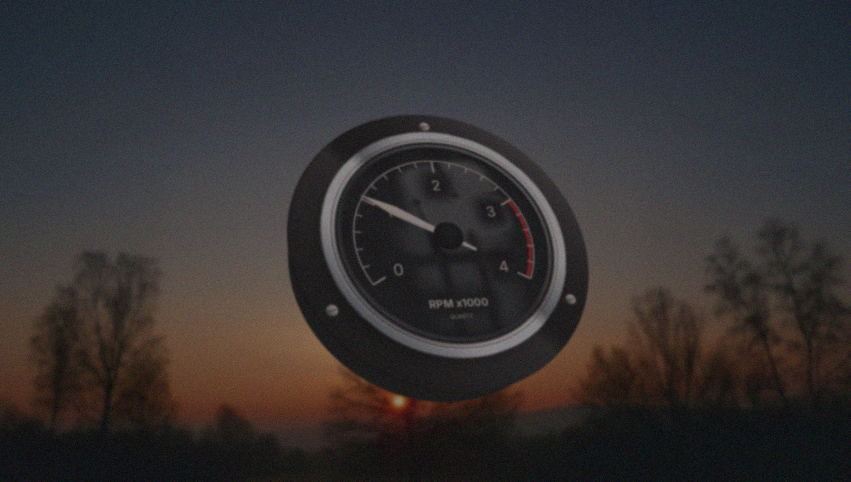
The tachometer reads 1000rpm
